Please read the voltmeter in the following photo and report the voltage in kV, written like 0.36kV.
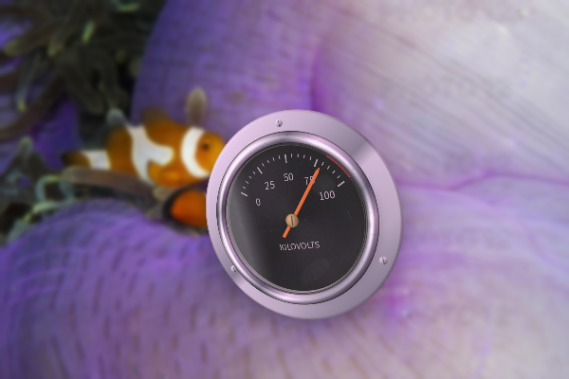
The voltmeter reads 80kV
